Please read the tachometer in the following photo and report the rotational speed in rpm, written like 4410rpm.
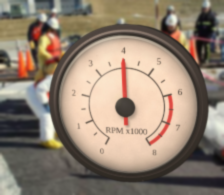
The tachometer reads 4000rpm
